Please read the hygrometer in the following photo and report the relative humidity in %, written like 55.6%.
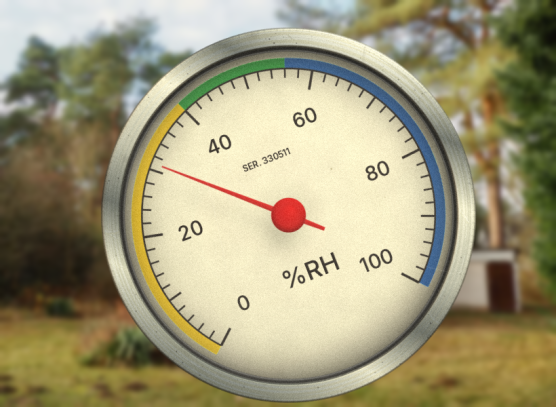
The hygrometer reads 31%
